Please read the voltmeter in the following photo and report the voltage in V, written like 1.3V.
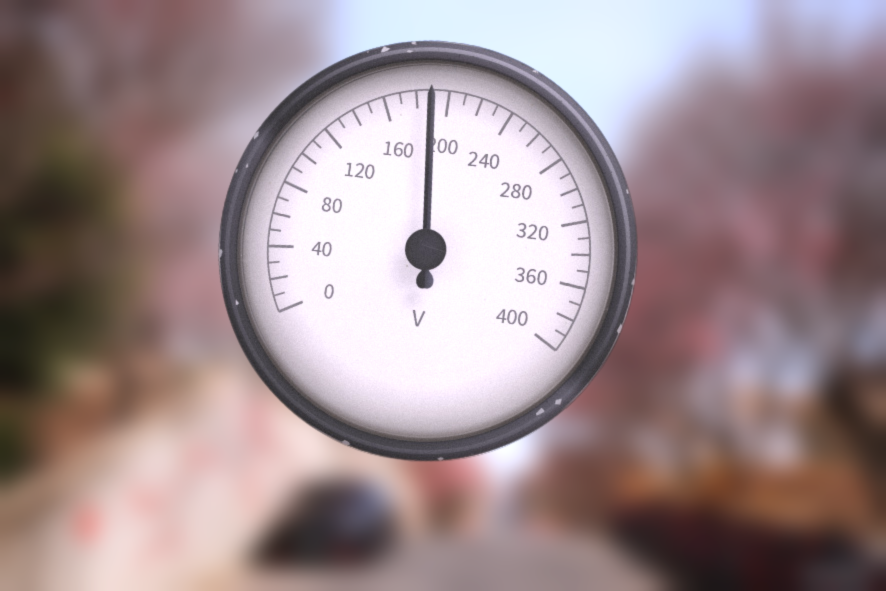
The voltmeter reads 190V
